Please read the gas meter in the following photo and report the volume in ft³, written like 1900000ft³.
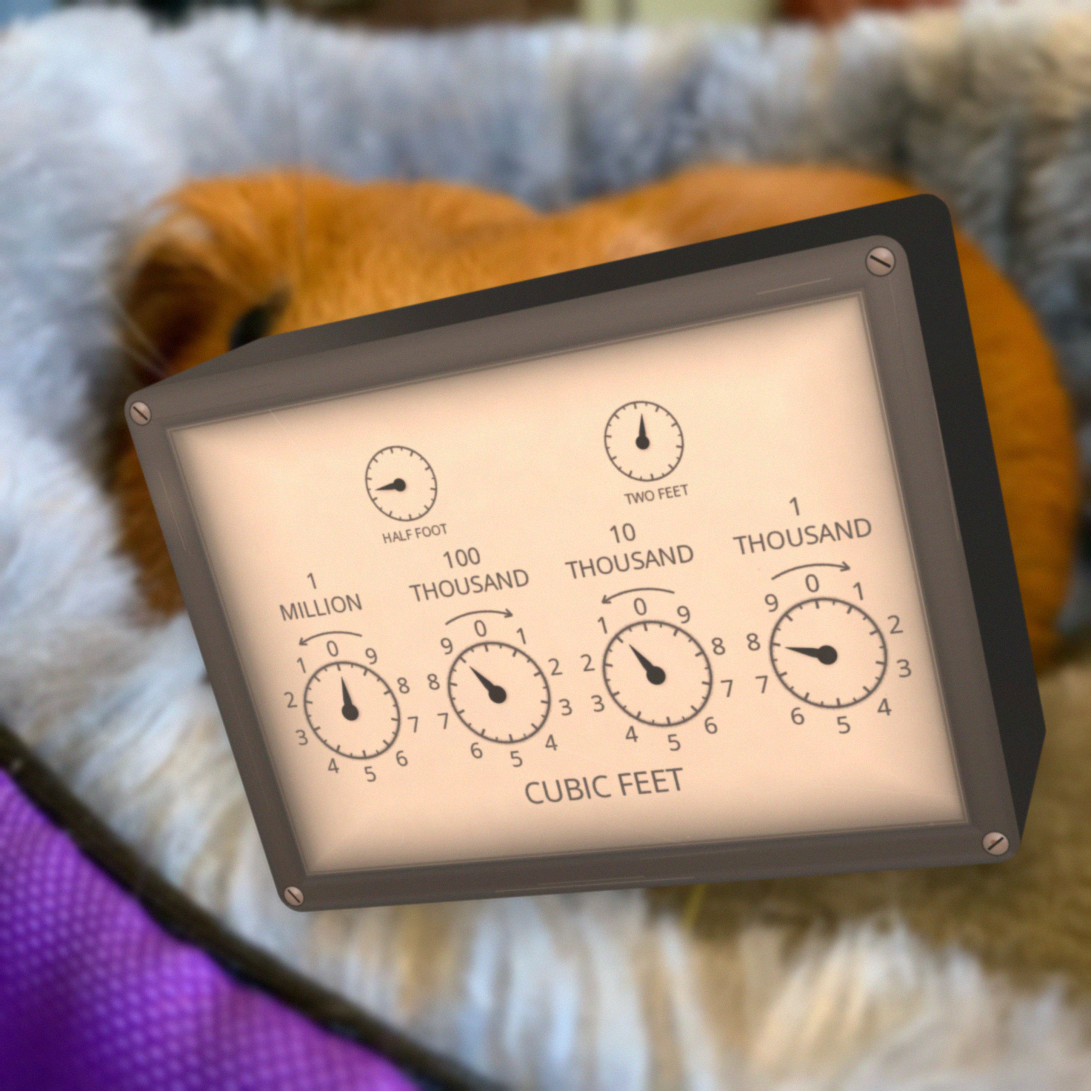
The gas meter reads 990800ft³
